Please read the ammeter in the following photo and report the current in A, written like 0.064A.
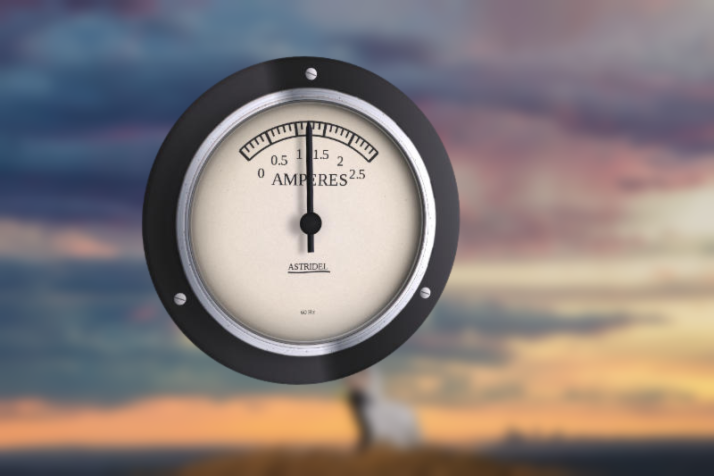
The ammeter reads 1.2A
